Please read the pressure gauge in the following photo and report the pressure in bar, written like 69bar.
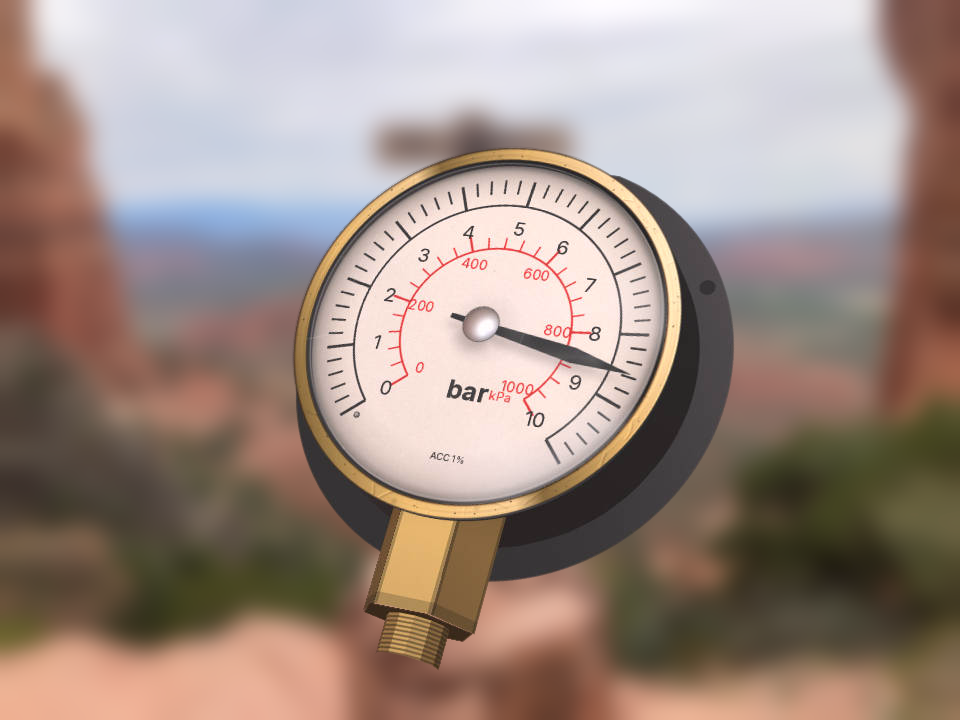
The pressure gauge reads 8.6bar
